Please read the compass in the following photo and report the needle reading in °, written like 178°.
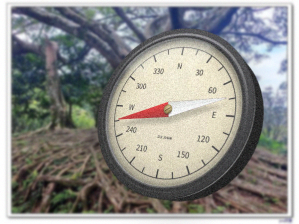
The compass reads 255°
